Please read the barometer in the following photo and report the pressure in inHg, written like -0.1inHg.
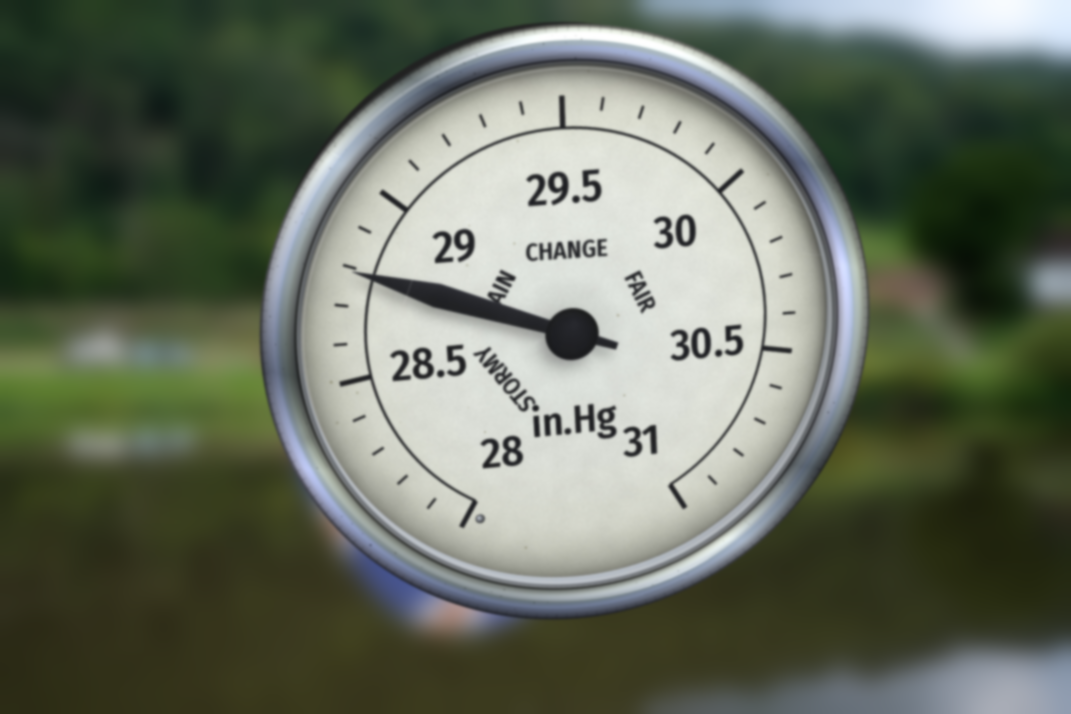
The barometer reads 28.8inHg
